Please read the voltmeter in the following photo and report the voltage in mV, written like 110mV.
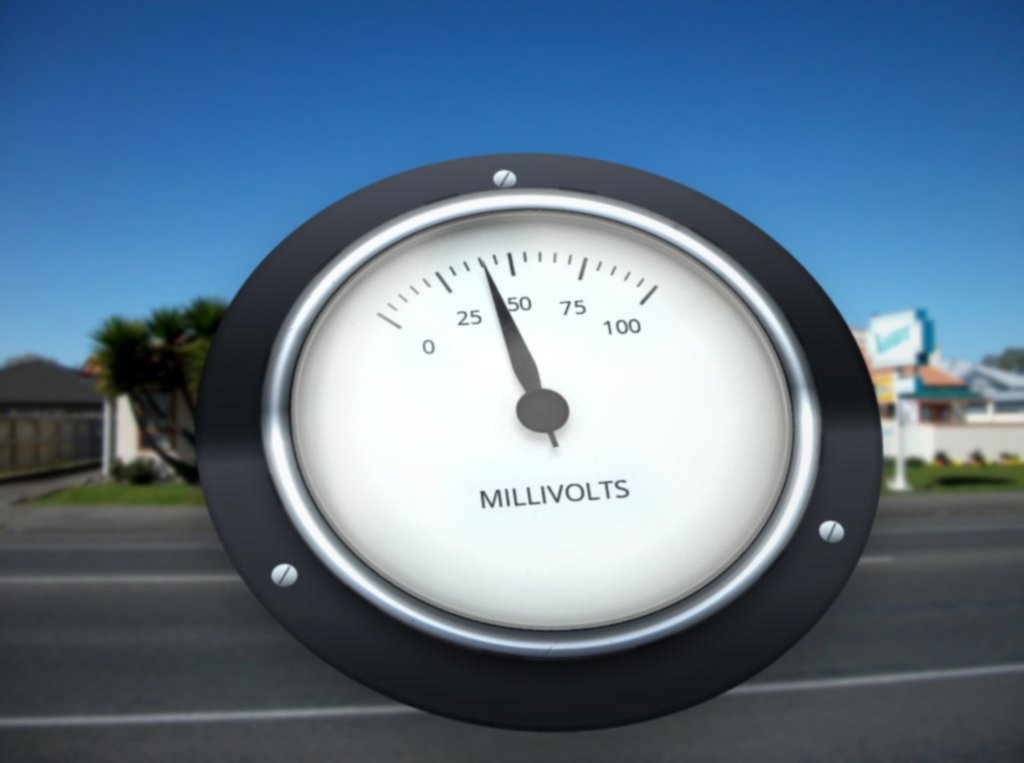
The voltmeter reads 40mV
